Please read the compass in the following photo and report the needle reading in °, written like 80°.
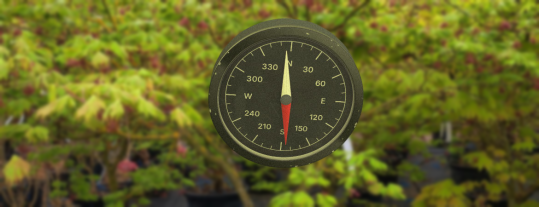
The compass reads 175°
